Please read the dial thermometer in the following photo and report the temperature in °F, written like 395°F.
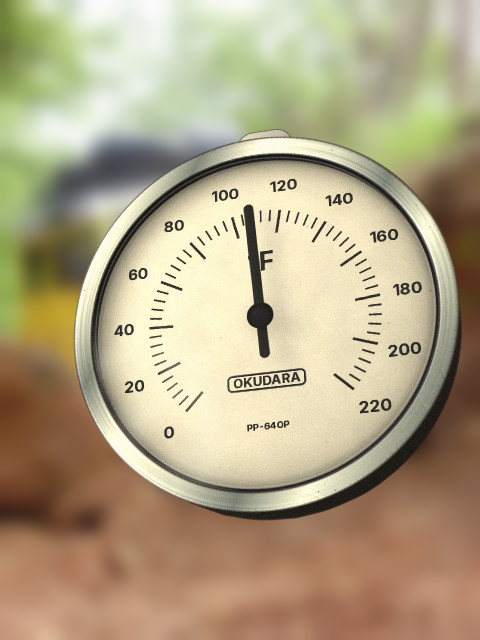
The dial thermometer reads 108°F
